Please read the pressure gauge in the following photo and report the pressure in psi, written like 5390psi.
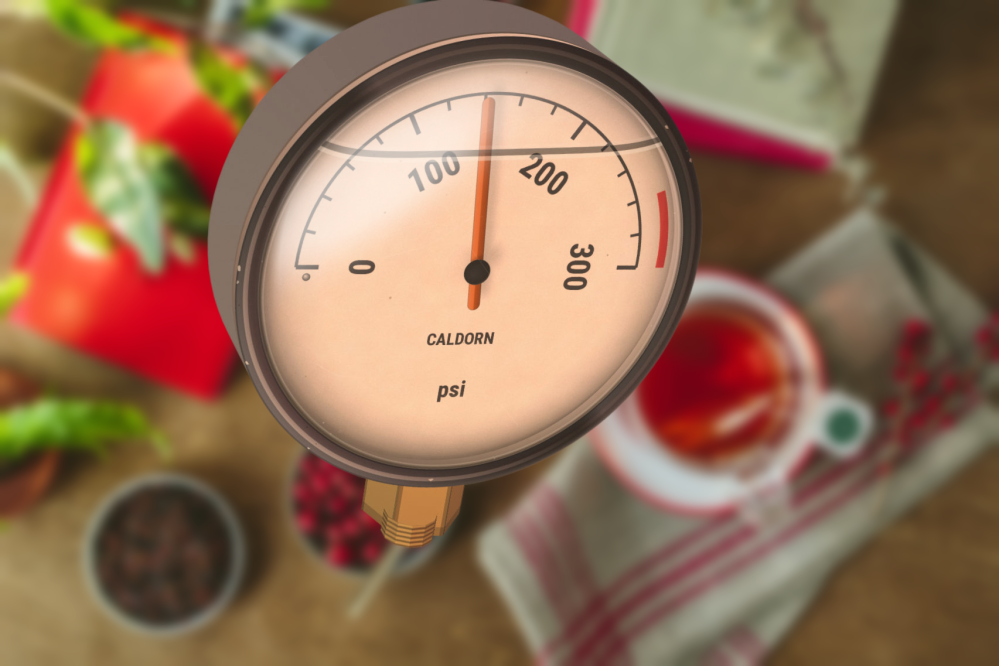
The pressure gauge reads 140psi
